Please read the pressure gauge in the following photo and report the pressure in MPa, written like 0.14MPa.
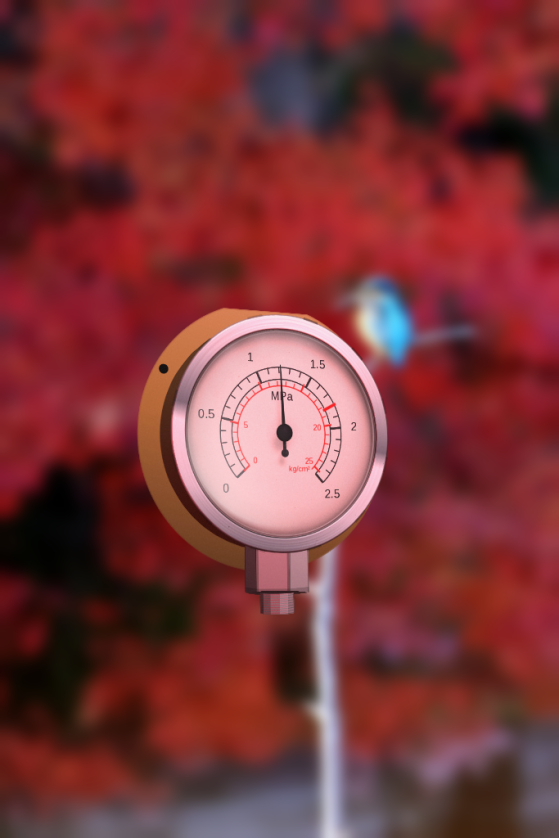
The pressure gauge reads 1.2MPa
